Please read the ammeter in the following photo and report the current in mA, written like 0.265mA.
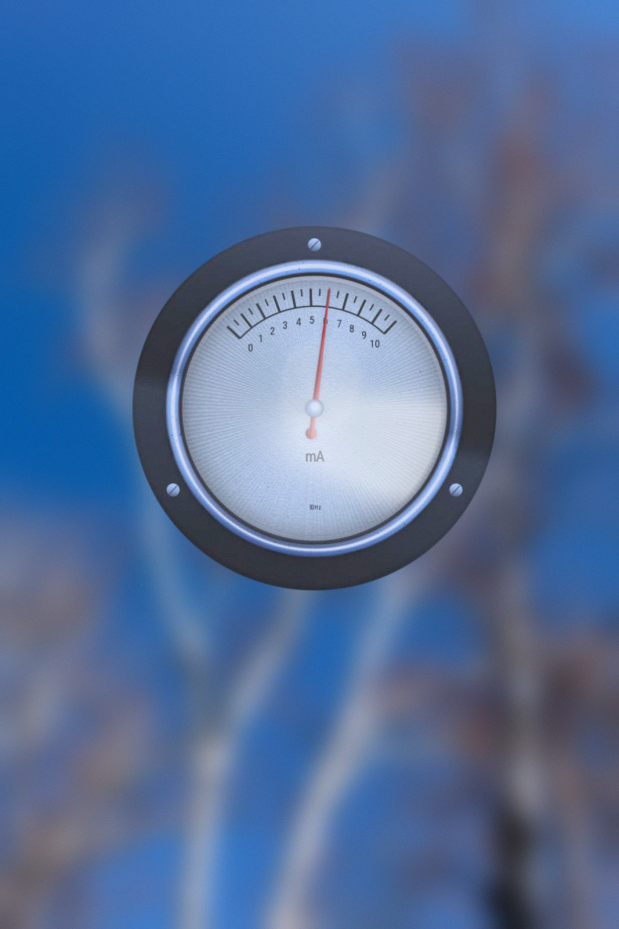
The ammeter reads 6mA
